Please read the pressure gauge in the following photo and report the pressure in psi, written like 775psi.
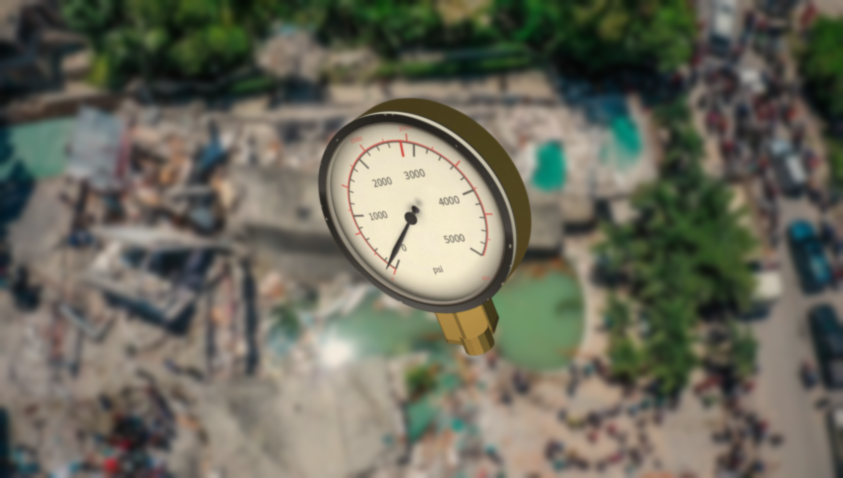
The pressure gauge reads 100psi
